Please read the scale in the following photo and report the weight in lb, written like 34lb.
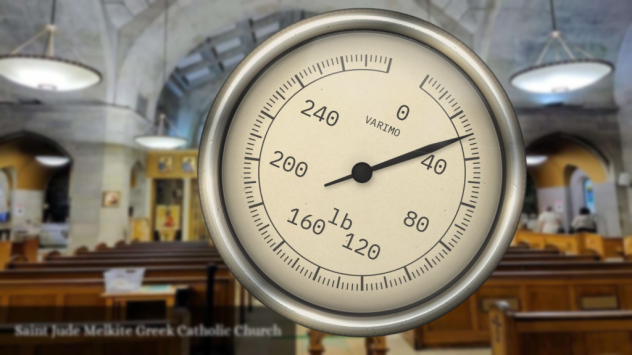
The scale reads 30lb
